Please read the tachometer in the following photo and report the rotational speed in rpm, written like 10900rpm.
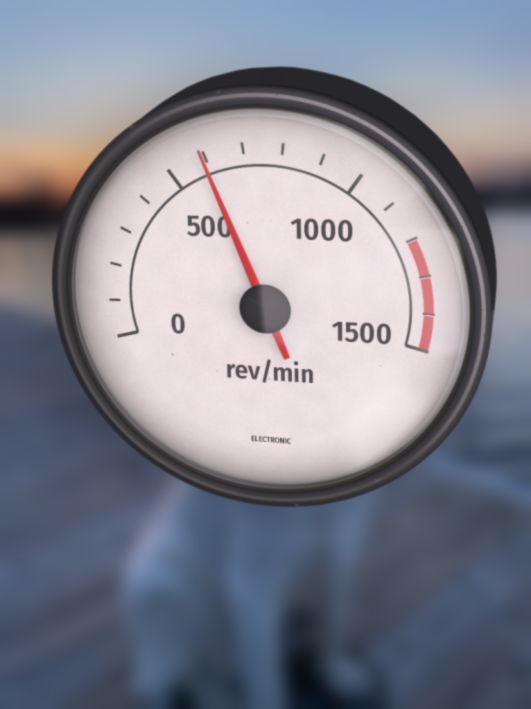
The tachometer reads 600rpm
